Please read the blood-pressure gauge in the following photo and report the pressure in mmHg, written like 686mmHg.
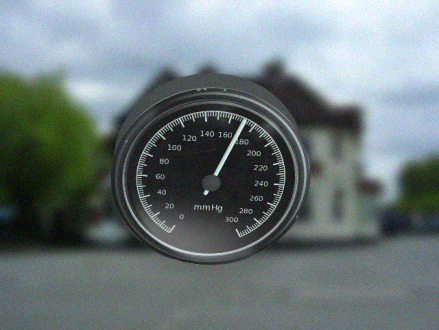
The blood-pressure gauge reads 170mmHg
